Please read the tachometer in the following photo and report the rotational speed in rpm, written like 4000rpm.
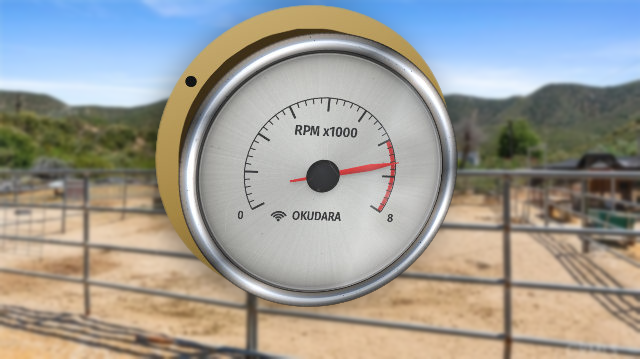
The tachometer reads 6600rpm
